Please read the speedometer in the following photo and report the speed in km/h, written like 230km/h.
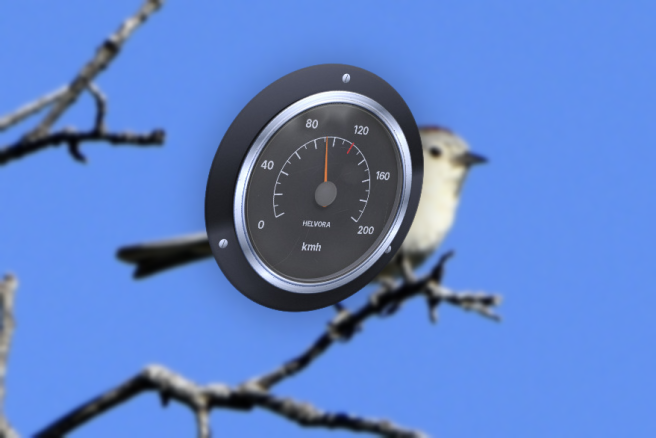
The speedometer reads 90km/h
